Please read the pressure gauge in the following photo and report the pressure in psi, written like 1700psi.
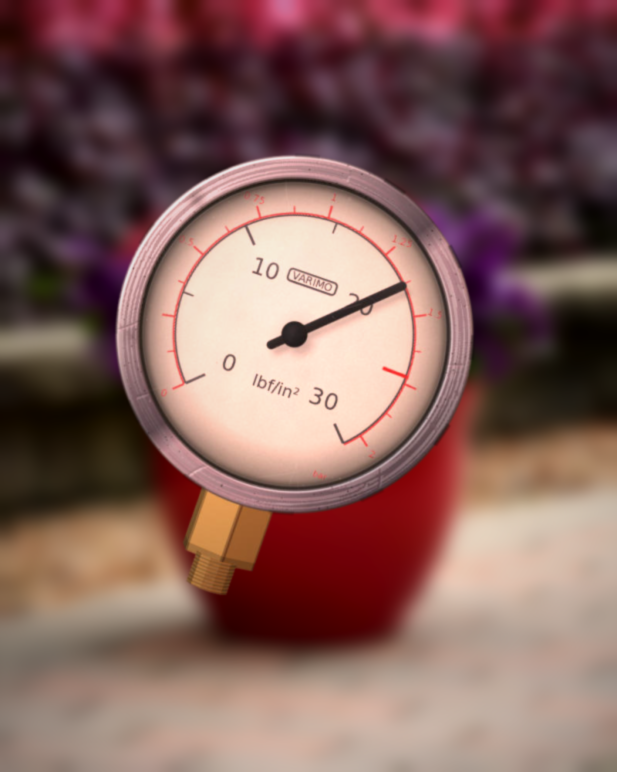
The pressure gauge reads 20psi
